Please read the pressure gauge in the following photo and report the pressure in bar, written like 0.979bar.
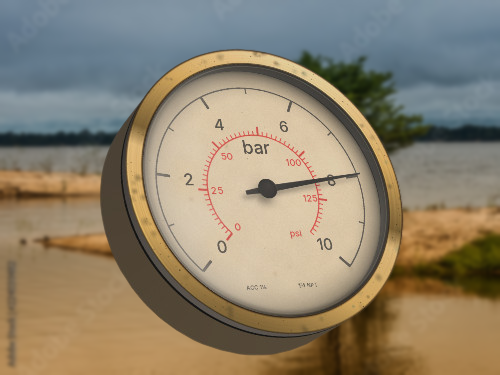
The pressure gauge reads 8bar
